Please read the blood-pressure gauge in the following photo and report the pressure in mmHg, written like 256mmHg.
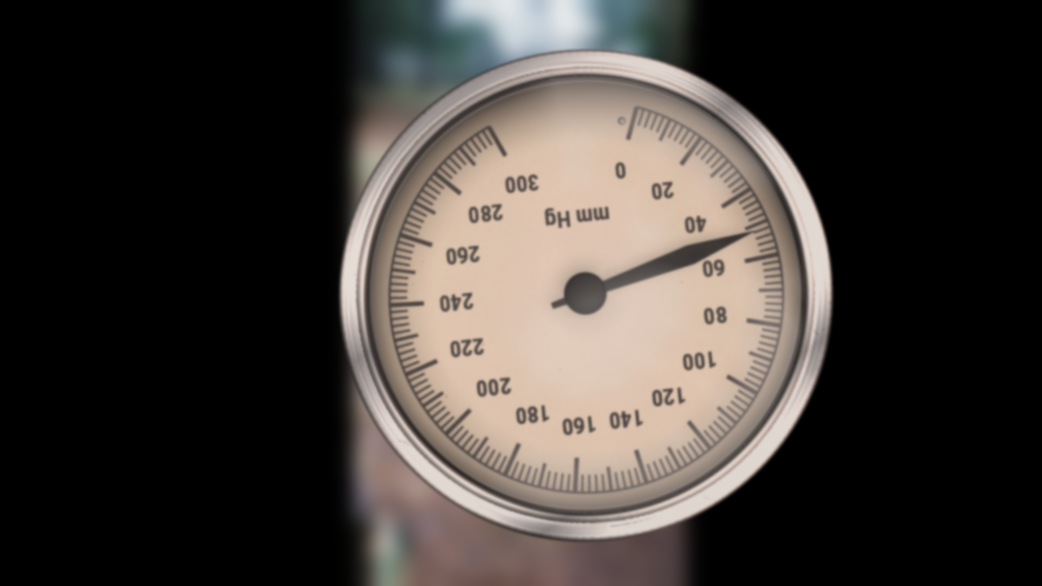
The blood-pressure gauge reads 52mmHg
